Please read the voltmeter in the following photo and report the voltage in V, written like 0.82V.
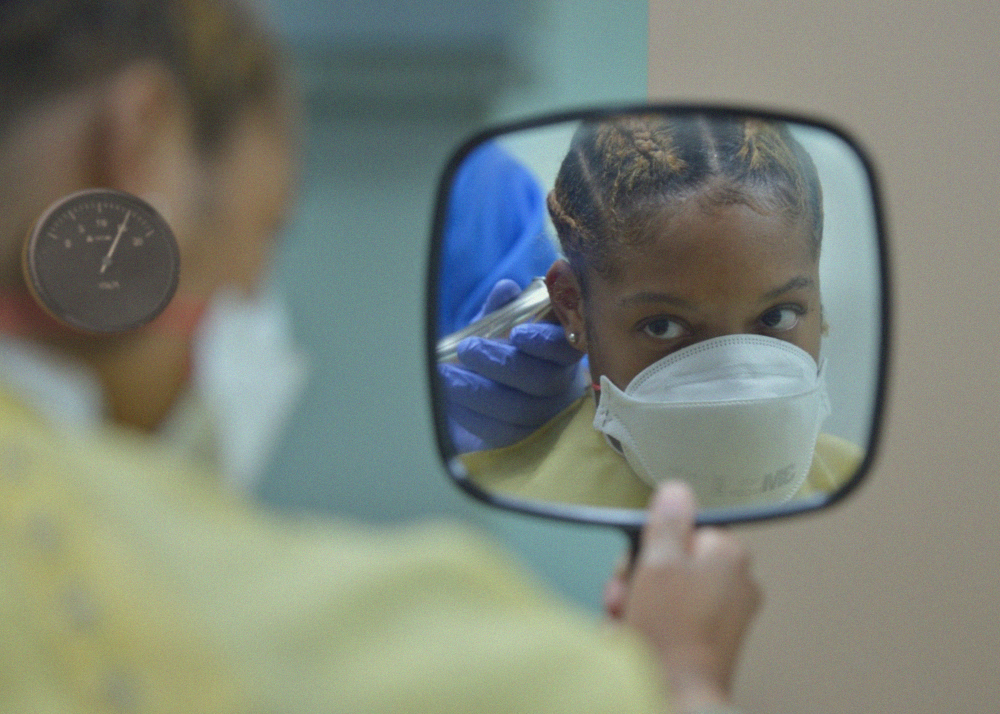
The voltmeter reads 15V
